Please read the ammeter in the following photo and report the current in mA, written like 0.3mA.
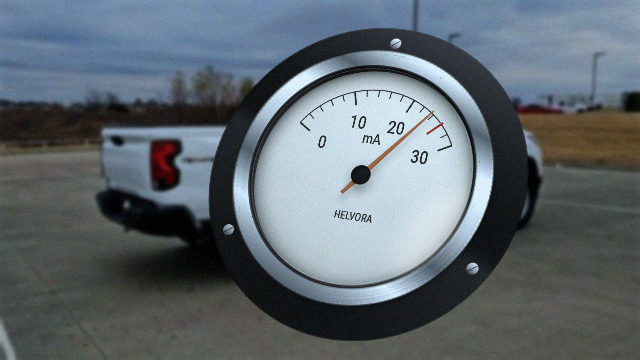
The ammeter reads 24mA
